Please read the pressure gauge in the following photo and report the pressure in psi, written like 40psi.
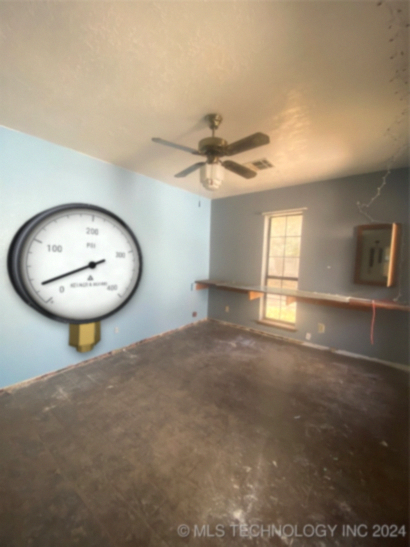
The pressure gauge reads 30psi
